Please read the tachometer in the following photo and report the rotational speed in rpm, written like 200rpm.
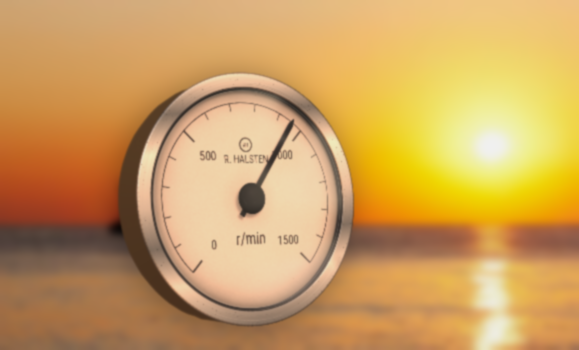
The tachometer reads 950rpm
